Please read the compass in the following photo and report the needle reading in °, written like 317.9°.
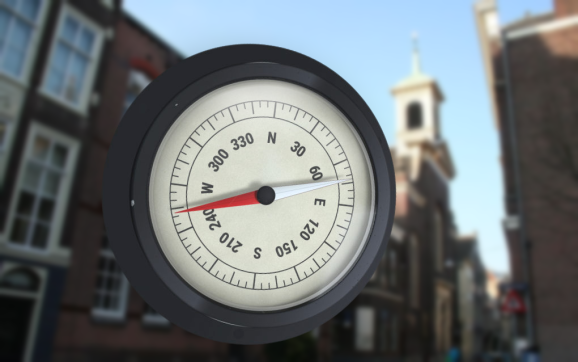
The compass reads 252.5°
